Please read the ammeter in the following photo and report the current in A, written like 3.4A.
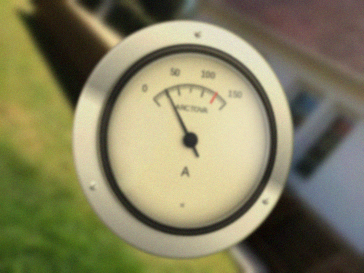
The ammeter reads 25A
